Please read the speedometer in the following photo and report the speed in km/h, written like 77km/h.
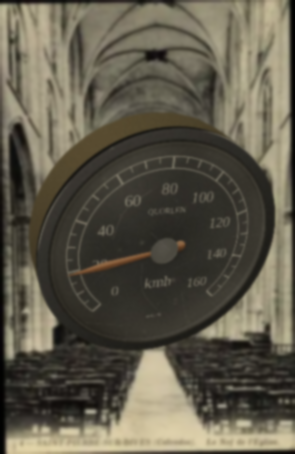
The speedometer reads 20km/h
